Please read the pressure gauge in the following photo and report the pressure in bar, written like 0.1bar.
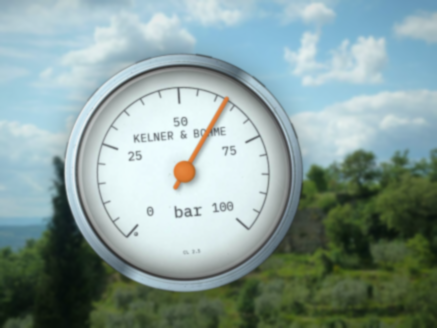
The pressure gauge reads 62.5bar
